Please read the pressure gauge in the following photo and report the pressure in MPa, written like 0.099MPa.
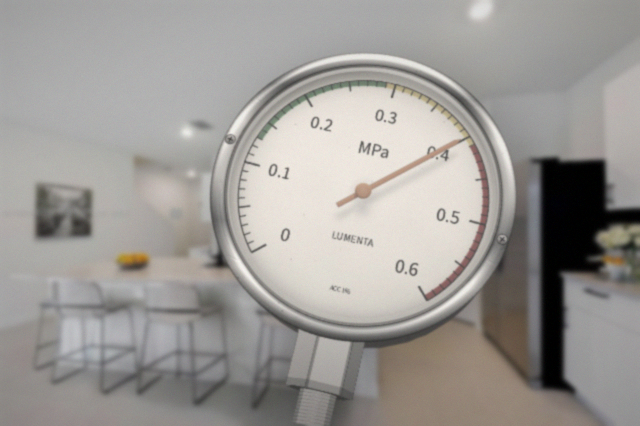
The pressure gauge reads 0.4MPa
